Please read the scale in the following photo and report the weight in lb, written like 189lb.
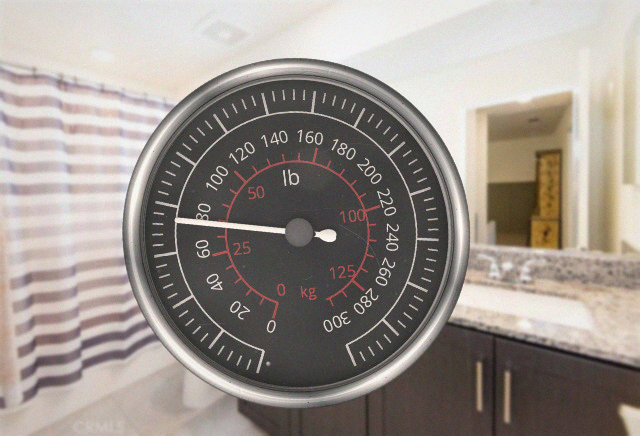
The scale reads 74lb
